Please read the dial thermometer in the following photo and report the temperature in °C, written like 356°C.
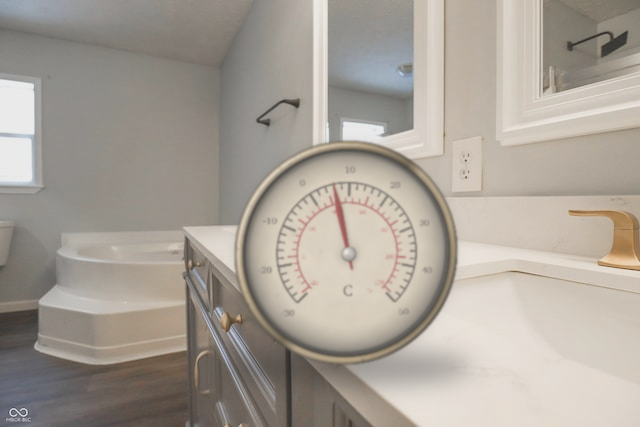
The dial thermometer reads 6°C
